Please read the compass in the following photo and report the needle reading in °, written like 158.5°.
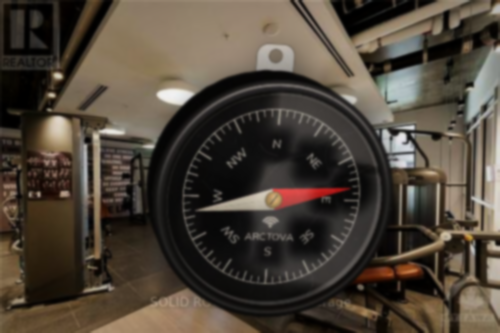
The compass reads 80°
